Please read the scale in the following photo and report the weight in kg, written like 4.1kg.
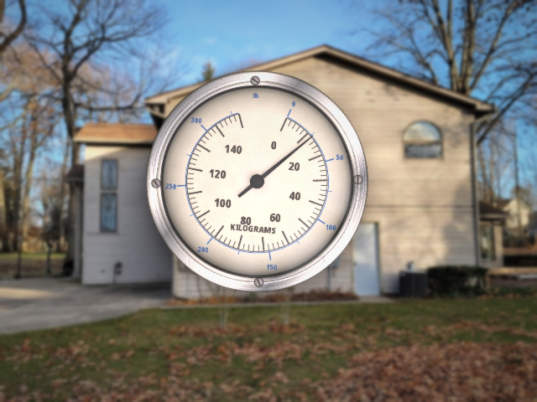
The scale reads 12kg
